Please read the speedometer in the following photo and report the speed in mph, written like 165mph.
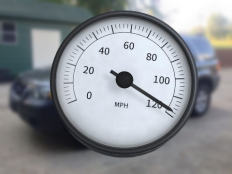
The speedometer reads 118mph
